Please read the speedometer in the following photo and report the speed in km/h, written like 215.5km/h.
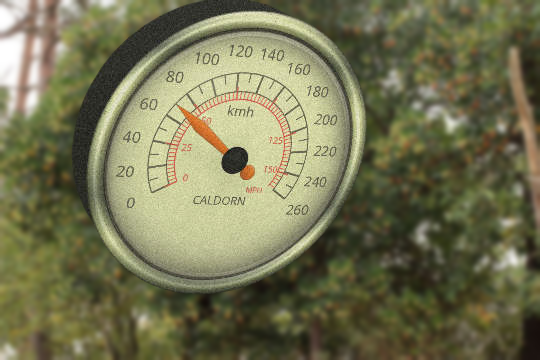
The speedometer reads 70km/h
